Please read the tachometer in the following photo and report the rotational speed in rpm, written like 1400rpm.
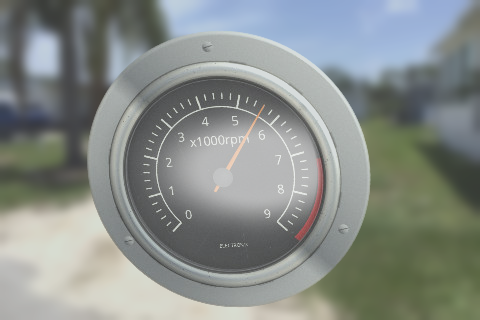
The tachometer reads 5600rpm
